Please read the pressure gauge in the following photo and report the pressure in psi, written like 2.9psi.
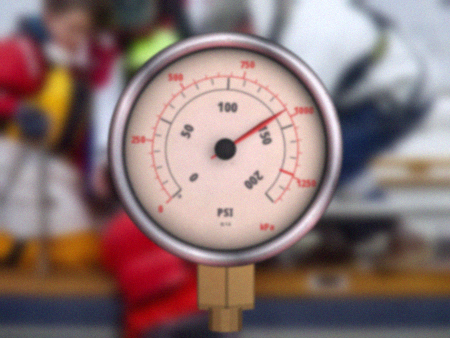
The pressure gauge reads 140psi
